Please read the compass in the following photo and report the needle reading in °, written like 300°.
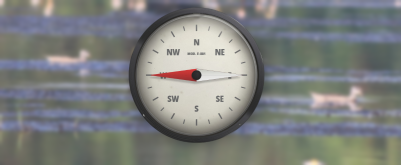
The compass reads 270°
